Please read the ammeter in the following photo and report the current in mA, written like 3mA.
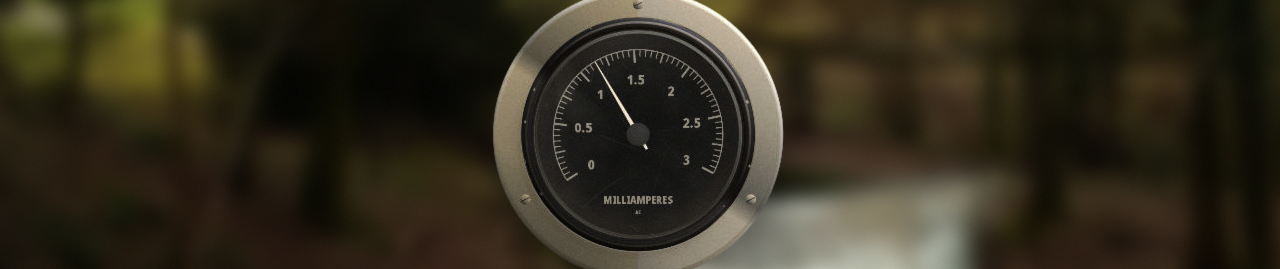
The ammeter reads 1.15mA
